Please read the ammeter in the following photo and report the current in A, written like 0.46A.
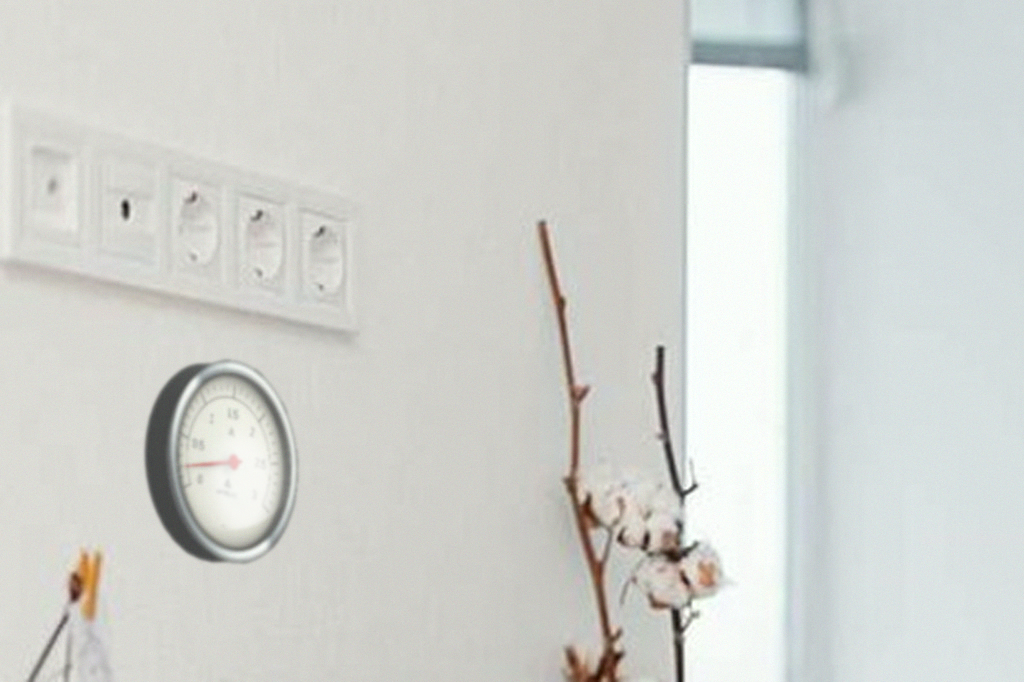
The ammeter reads 0.2A
